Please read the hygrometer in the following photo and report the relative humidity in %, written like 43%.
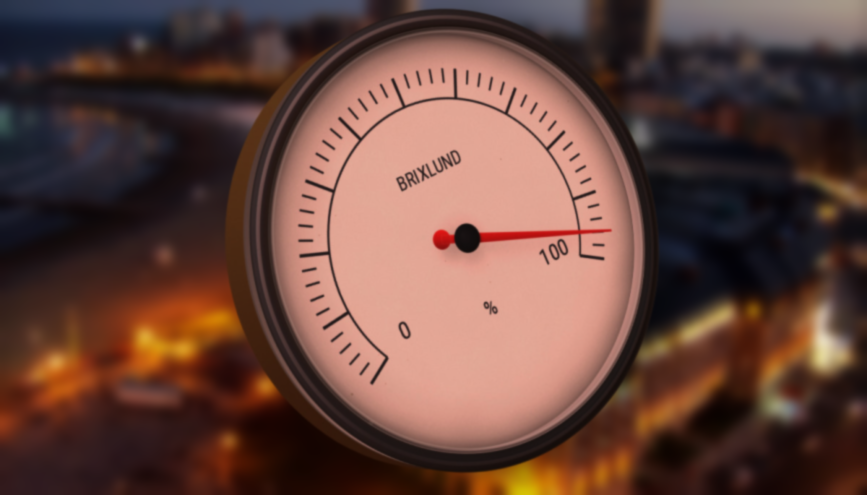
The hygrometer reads 96%
